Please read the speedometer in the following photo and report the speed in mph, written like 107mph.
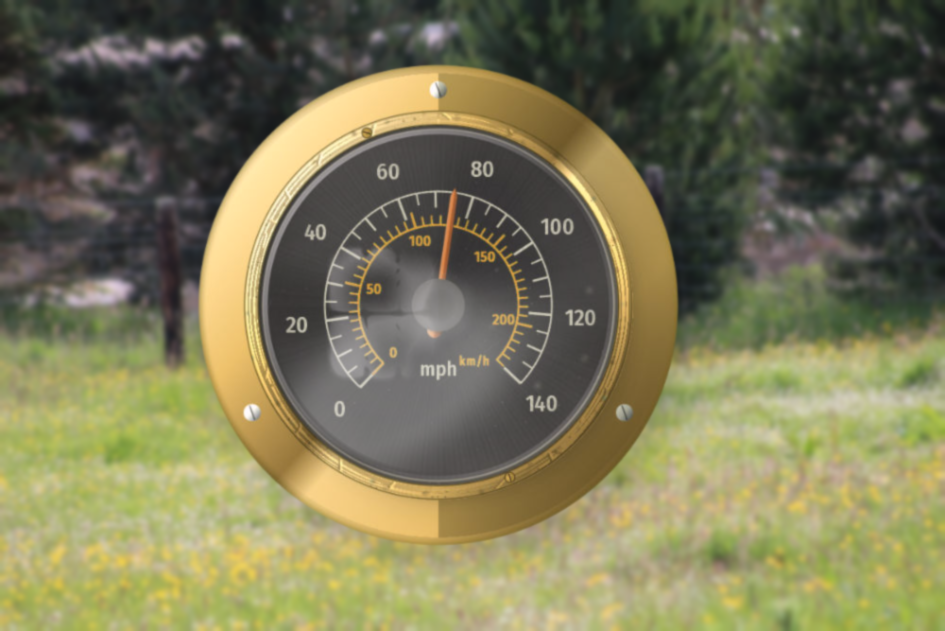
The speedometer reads 75mph
